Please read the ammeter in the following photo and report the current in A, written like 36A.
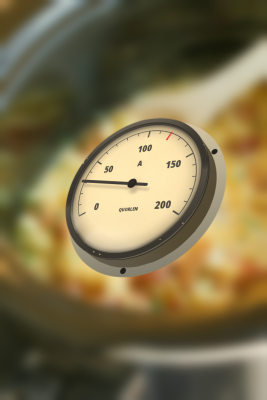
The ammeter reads 30A
